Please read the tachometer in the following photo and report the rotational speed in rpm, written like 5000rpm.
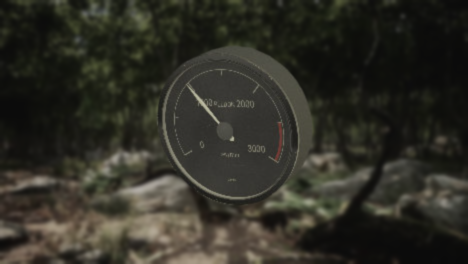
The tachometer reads 1000rpm
